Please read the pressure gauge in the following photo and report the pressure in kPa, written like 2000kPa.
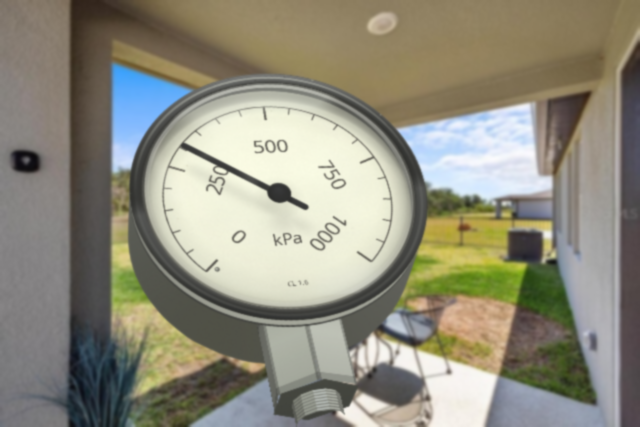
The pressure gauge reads 300kPa
